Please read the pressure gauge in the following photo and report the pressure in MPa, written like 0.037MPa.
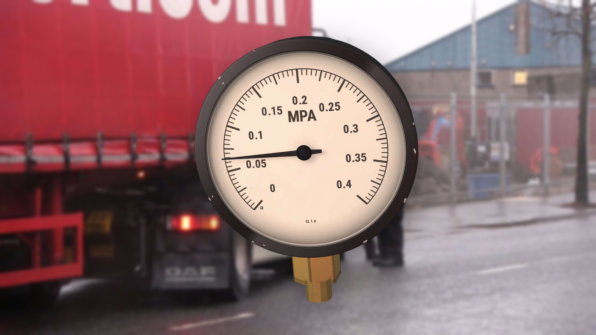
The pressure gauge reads 0.065MPa
